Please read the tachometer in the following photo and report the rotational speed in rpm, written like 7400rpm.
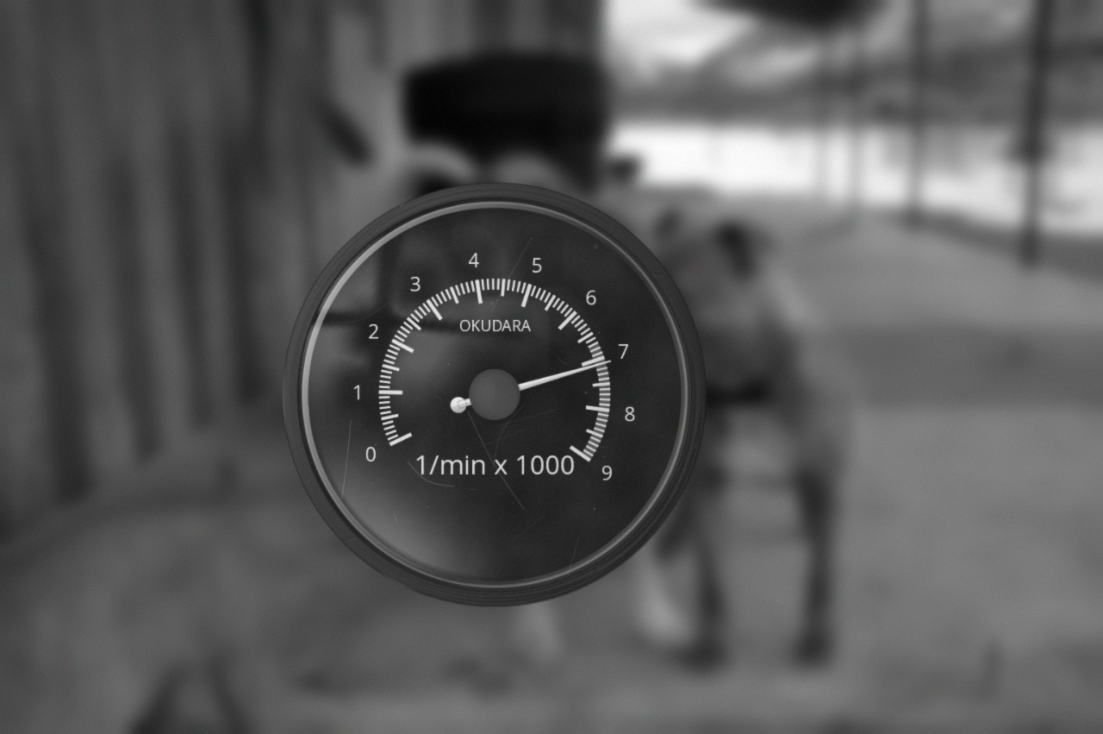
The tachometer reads 7100rpm
